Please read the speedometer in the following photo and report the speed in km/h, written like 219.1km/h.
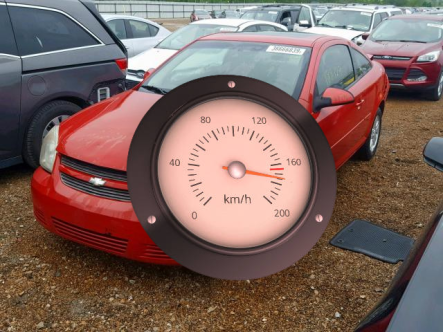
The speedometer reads 175km/h
